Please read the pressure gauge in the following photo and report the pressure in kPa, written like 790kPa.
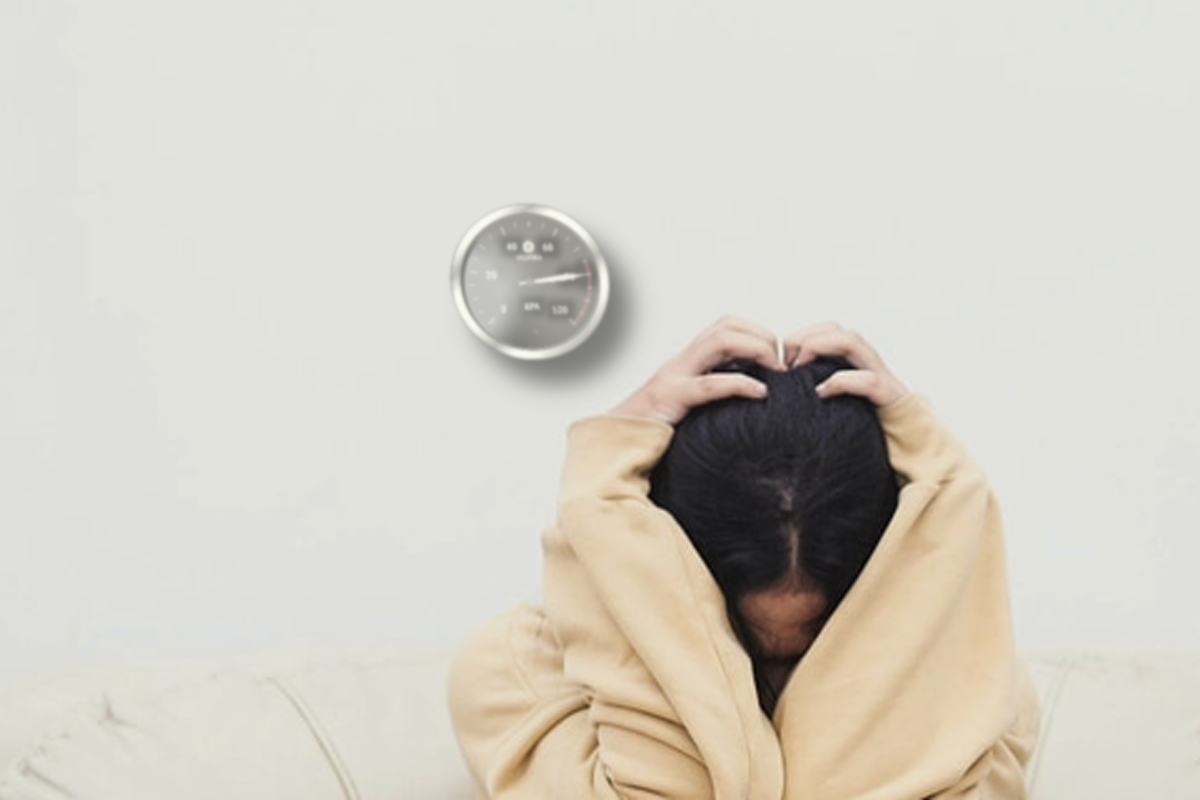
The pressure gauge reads 80kPa
